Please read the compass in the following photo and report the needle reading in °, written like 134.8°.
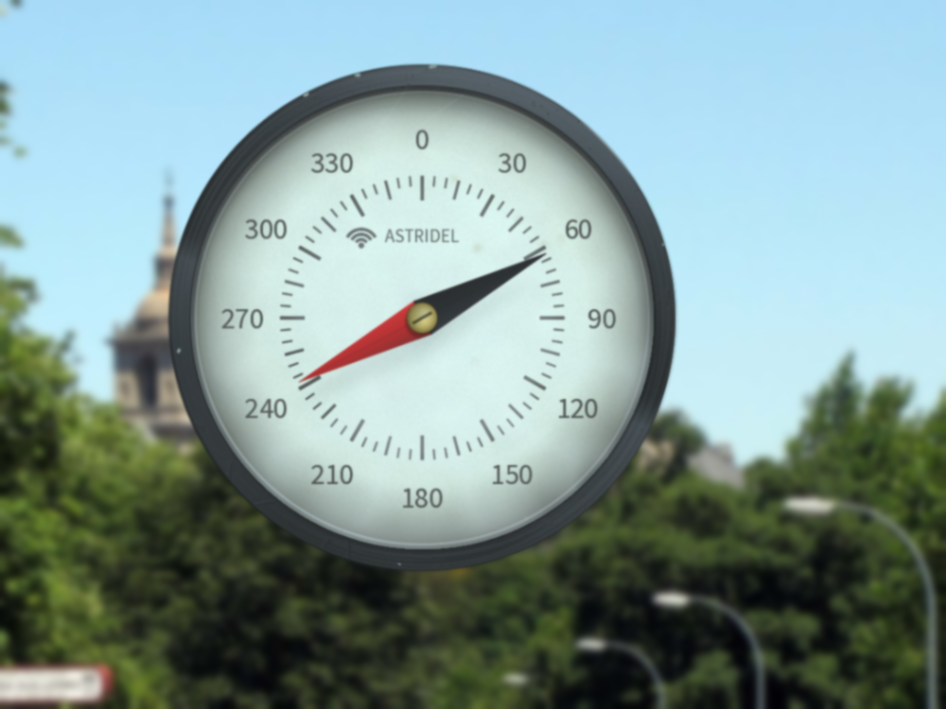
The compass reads 242.5°
